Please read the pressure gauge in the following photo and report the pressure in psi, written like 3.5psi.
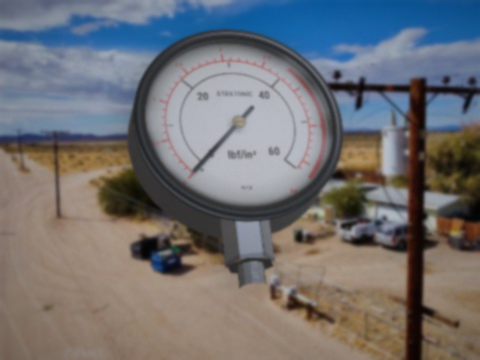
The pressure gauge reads 0psi
